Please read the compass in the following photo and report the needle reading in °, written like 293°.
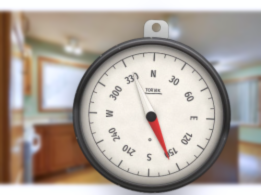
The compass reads 155°
